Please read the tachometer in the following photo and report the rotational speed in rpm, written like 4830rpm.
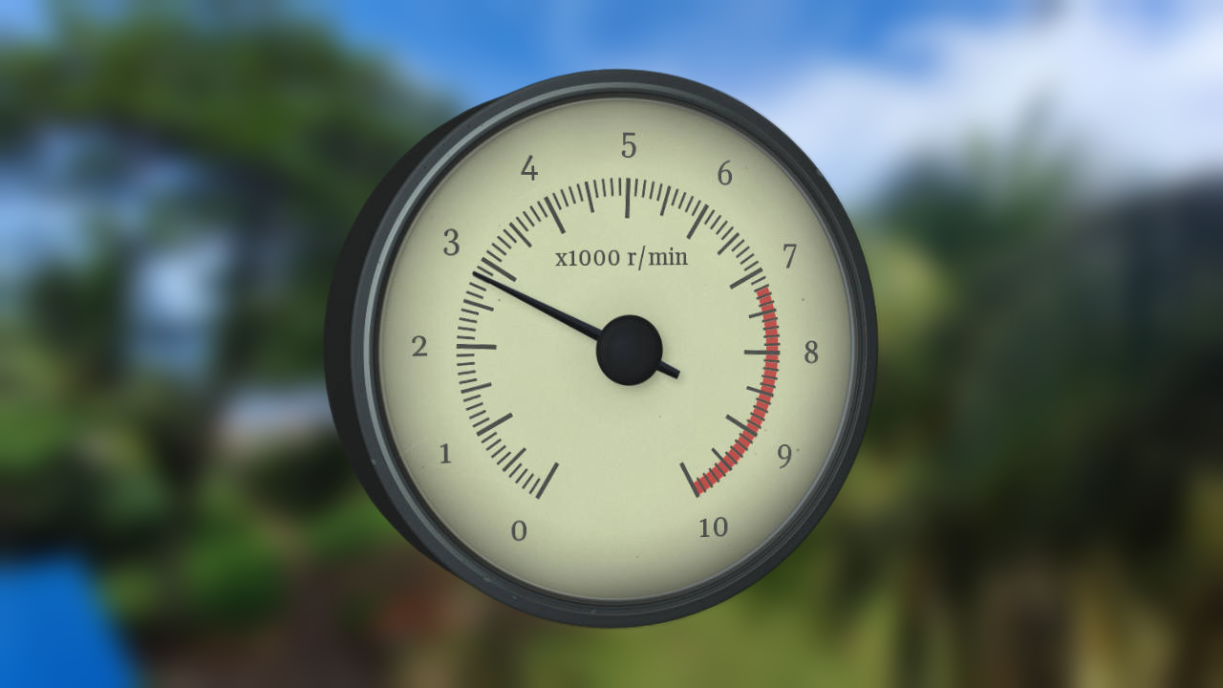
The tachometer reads 2800rpm
